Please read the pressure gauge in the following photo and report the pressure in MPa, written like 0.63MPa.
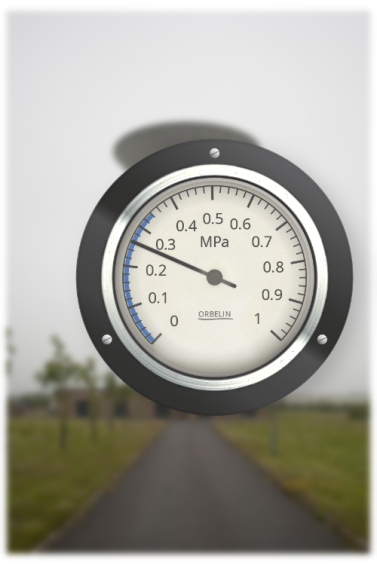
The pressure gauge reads 0.26MPa
